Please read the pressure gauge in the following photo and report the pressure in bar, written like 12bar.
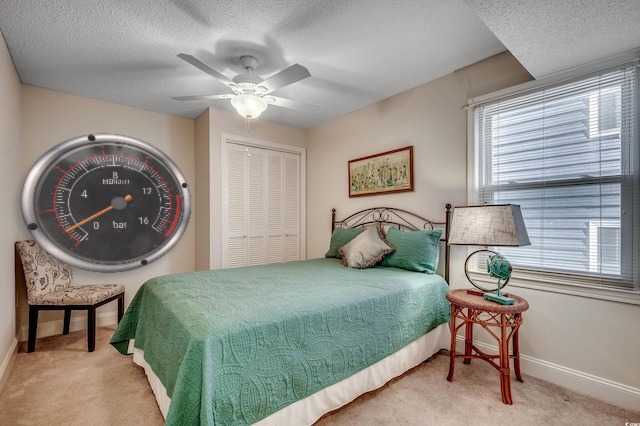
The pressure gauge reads 1bar
